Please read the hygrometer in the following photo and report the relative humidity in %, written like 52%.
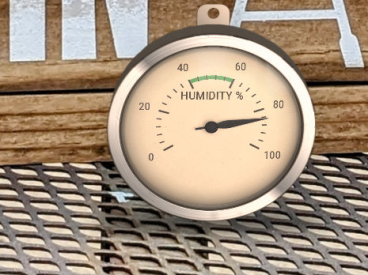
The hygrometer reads 84%
